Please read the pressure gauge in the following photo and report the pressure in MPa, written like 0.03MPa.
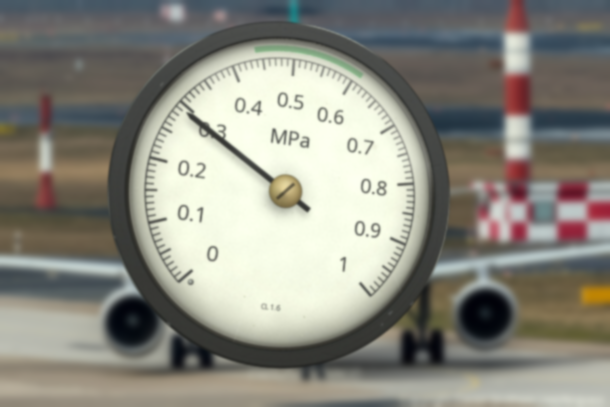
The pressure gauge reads 0.29MPa
